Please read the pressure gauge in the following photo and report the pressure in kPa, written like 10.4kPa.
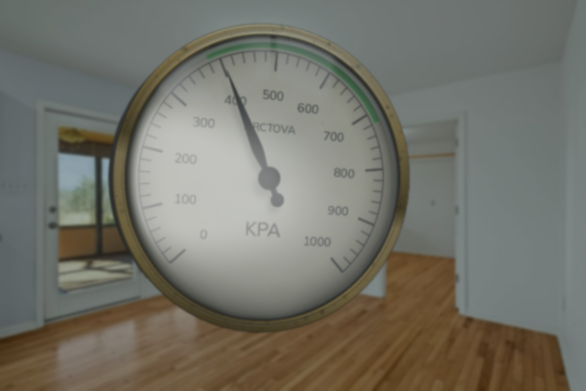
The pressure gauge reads 400kPa
